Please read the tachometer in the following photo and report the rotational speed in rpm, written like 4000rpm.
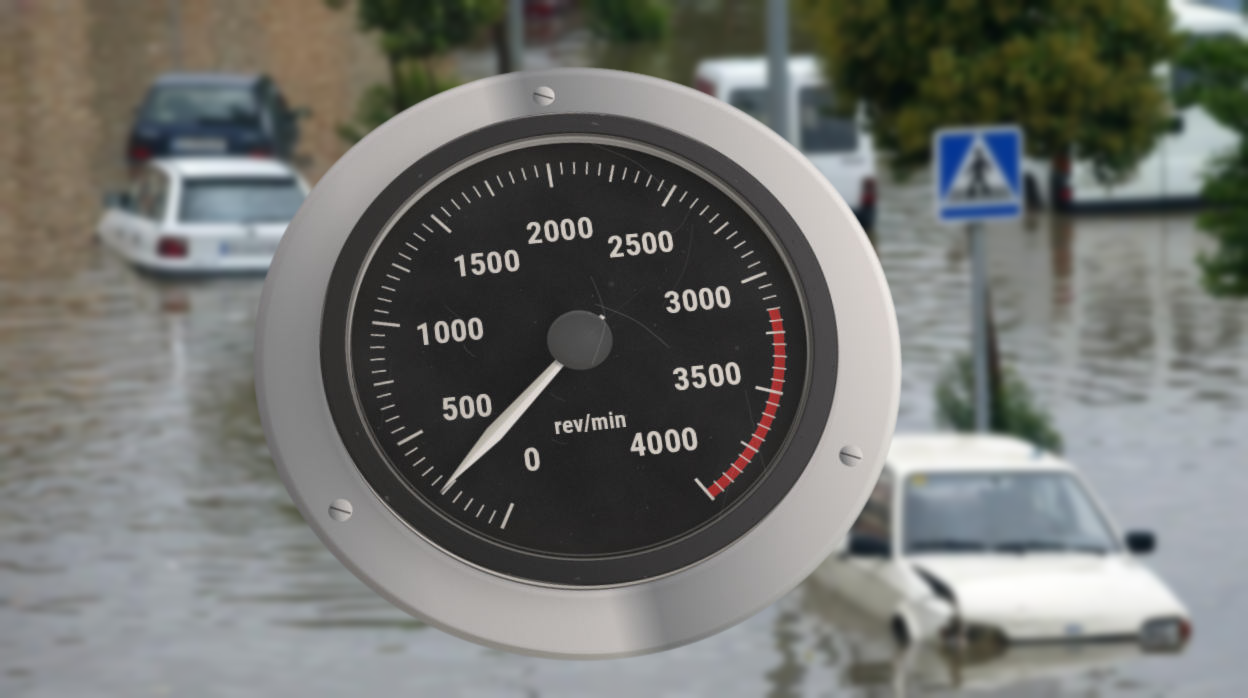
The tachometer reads 250rpm
